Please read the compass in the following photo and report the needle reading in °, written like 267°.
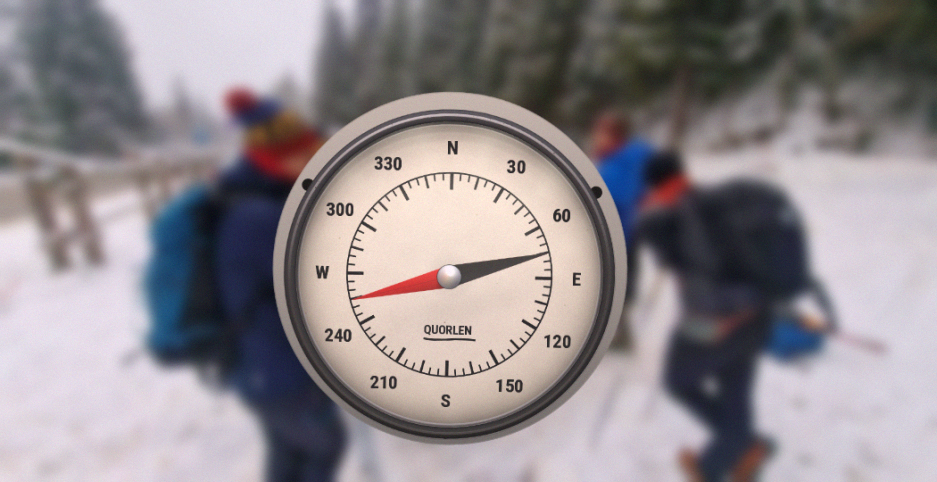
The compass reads 255°
